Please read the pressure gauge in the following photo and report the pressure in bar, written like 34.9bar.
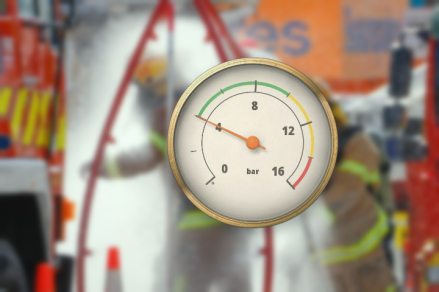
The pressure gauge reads 4bar
